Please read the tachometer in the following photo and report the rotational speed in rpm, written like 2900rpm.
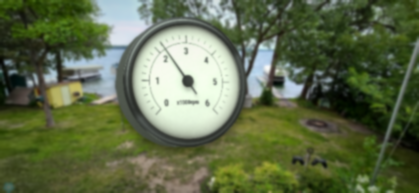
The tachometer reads 2200rpm
